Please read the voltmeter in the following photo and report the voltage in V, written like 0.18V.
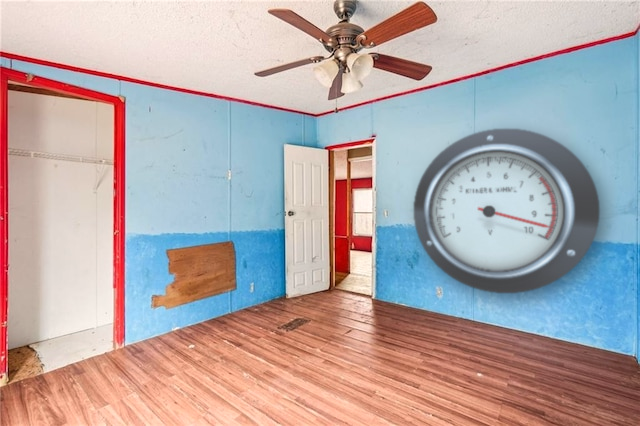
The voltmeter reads 9.5V
